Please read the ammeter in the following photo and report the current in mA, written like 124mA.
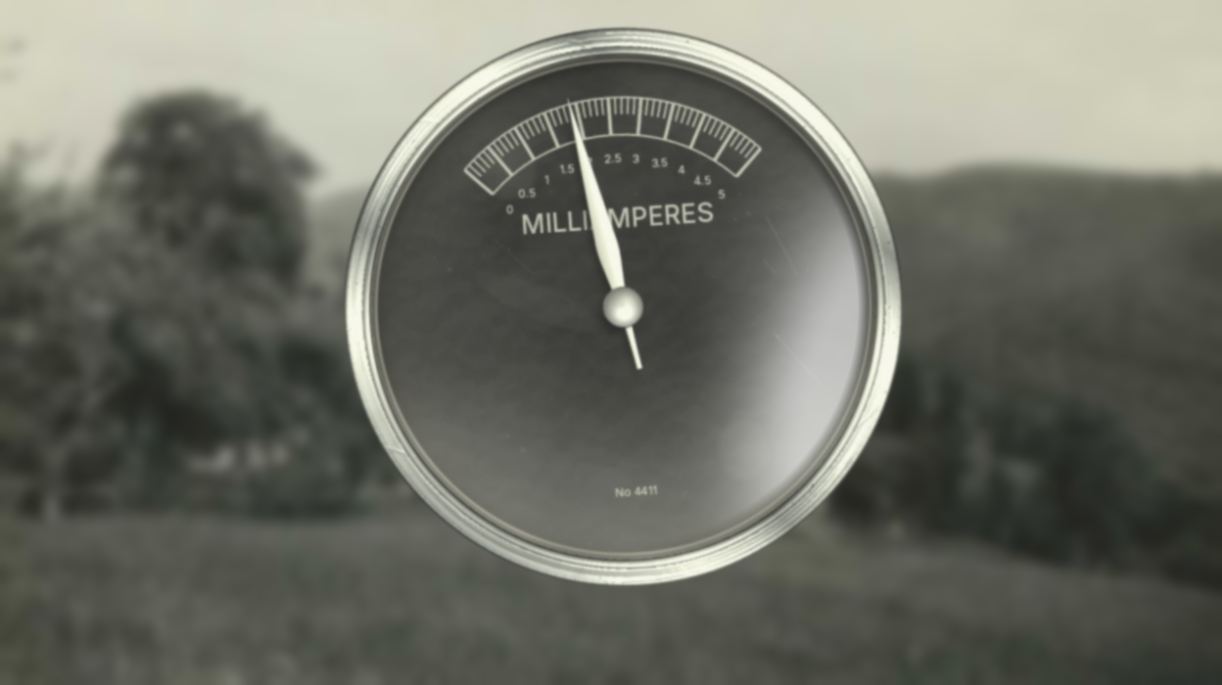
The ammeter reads 1.9mA
